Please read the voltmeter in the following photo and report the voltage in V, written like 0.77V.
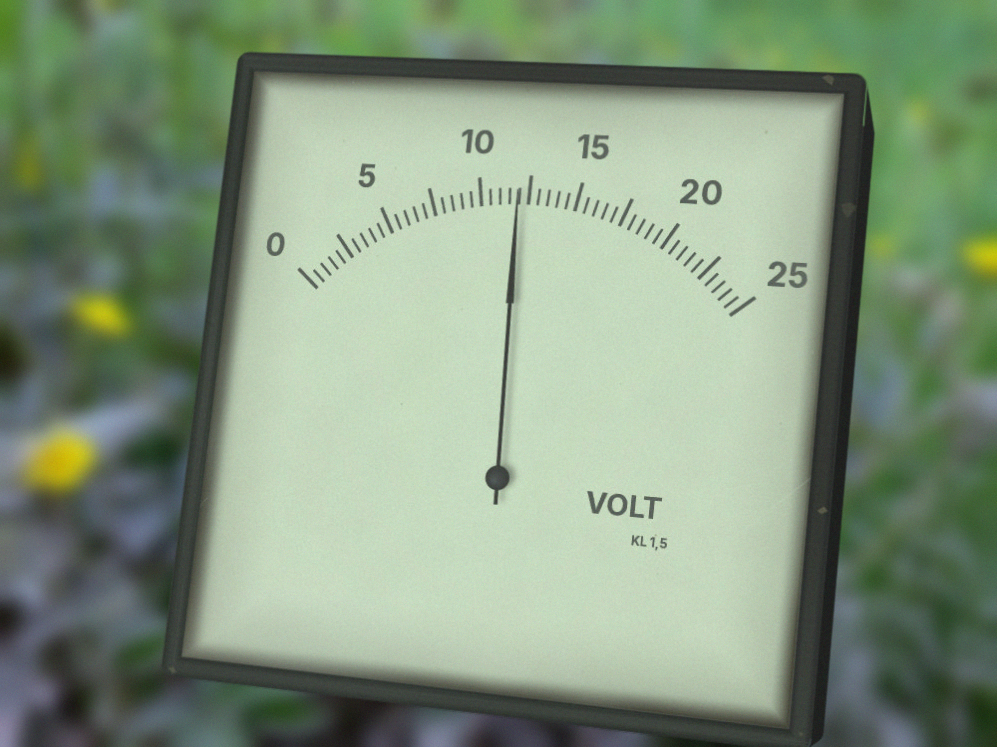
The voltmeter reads 12V
